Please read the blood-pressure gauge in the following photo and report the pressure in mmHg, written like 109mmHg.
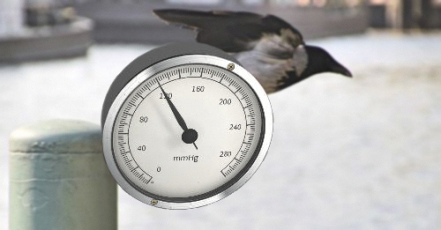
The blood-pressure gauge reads 120mmHg
